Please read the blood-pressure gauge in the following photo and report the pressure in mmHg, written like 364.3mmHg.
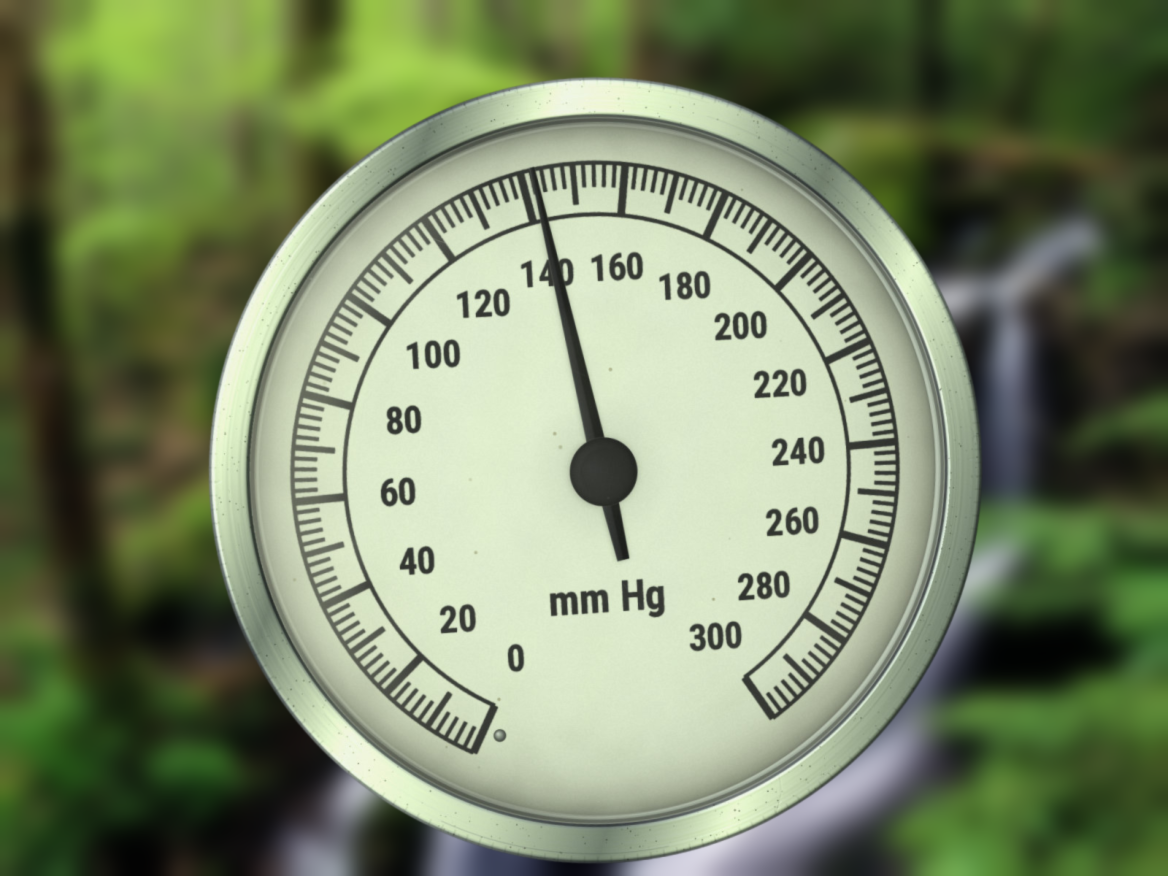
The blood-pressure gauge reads 142mmHg
